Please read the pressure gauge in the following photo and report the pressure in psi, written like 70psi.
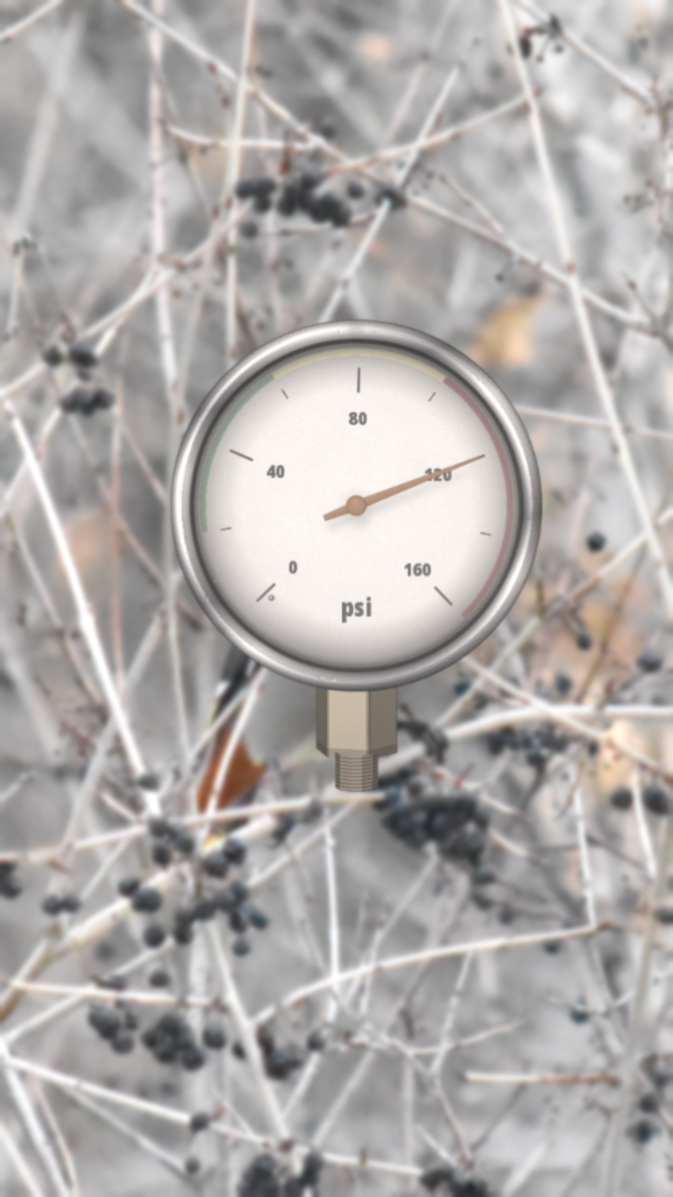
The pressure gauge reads 120psi
